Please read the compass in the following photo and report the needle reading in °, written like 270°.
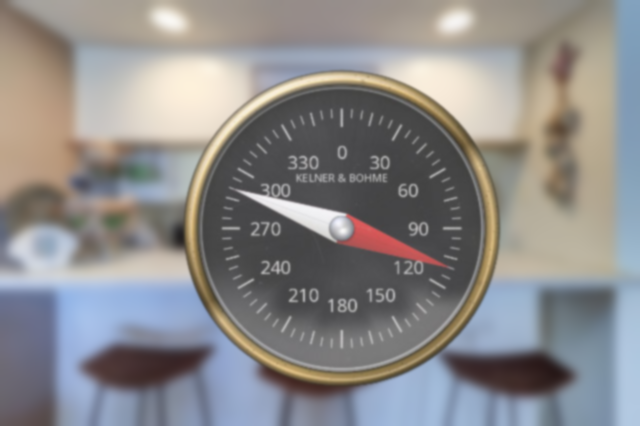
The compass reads 110°
